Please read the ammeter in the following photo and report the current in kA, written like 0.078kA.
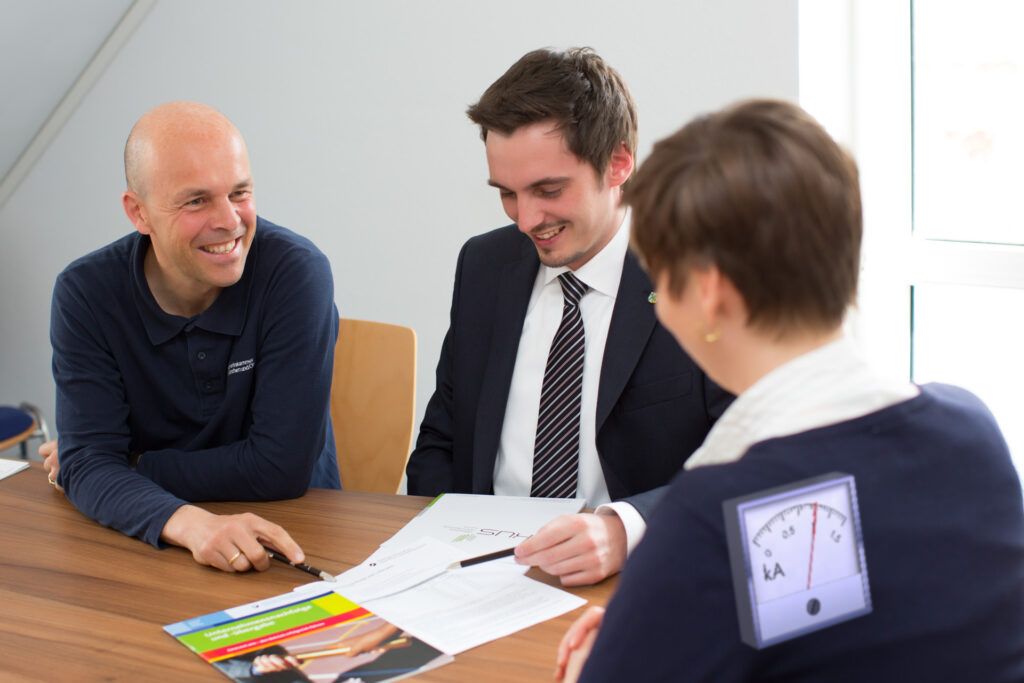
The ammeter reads 1kA
